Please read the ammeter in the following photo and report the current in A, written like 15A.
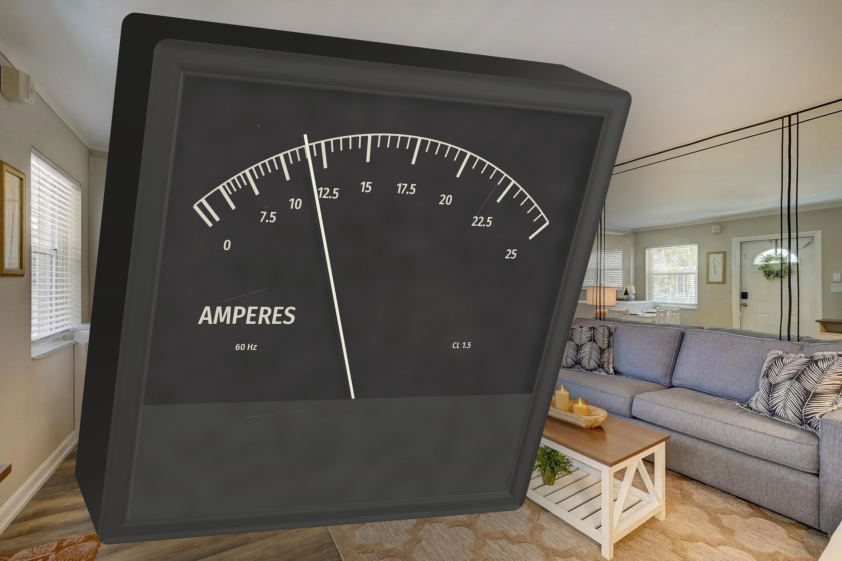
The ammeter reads 11.5A
